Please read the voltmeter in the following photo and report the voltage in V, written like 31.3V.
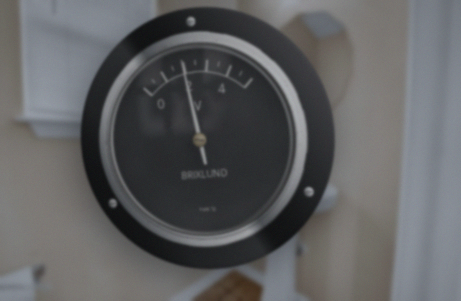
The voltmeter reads 2V
